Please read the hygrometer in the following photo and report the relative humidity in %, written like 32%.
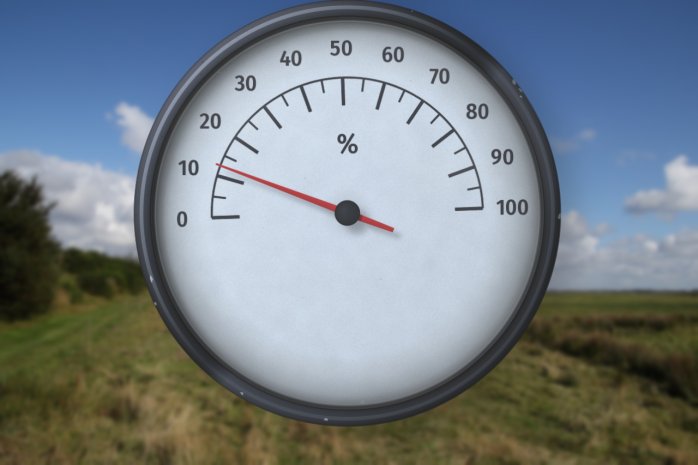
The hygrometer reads 12.5%
